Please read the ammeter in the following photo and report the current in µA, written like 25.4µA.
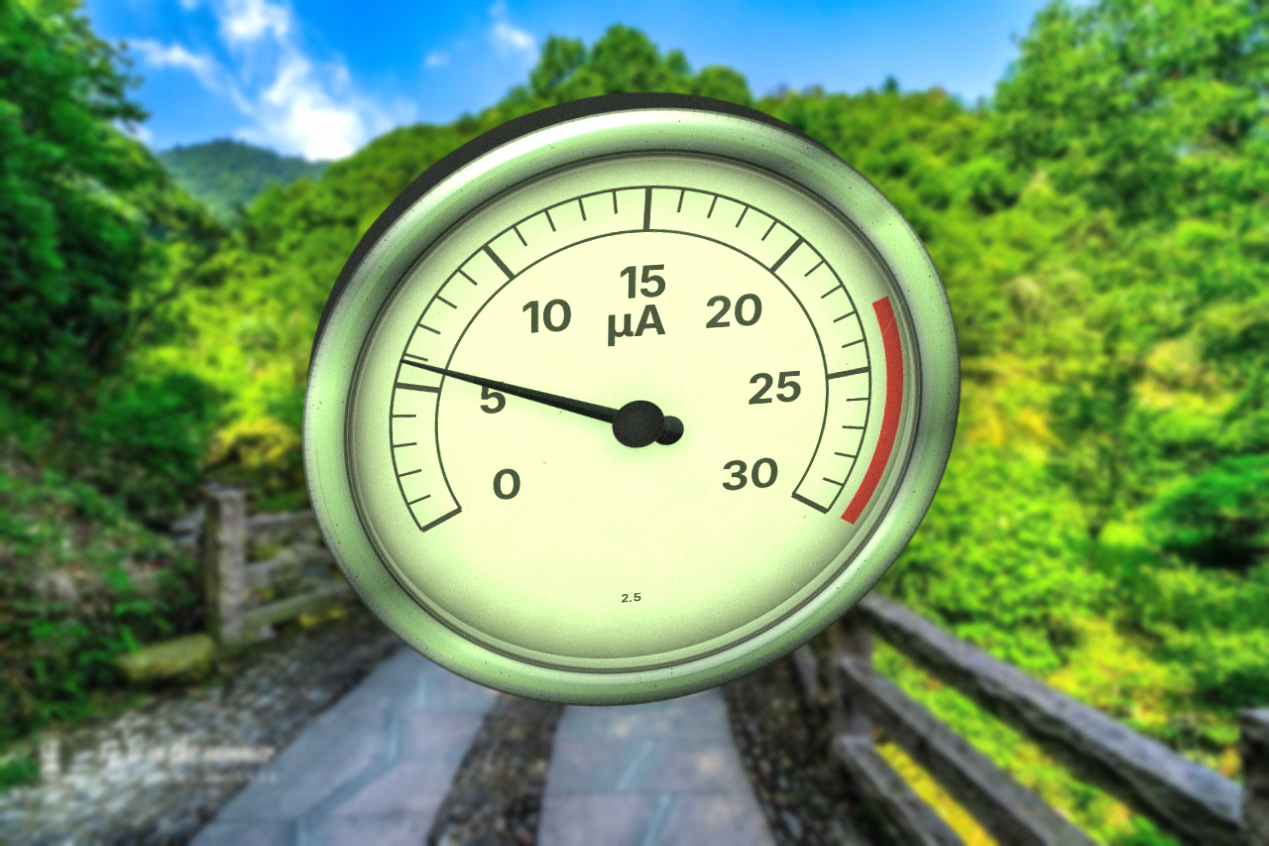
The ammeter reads 6µA
